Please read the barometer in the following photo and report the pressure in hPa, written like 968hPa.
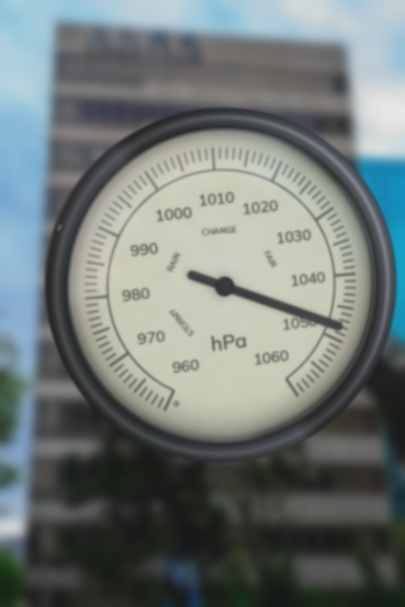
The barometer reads 1048hPa
